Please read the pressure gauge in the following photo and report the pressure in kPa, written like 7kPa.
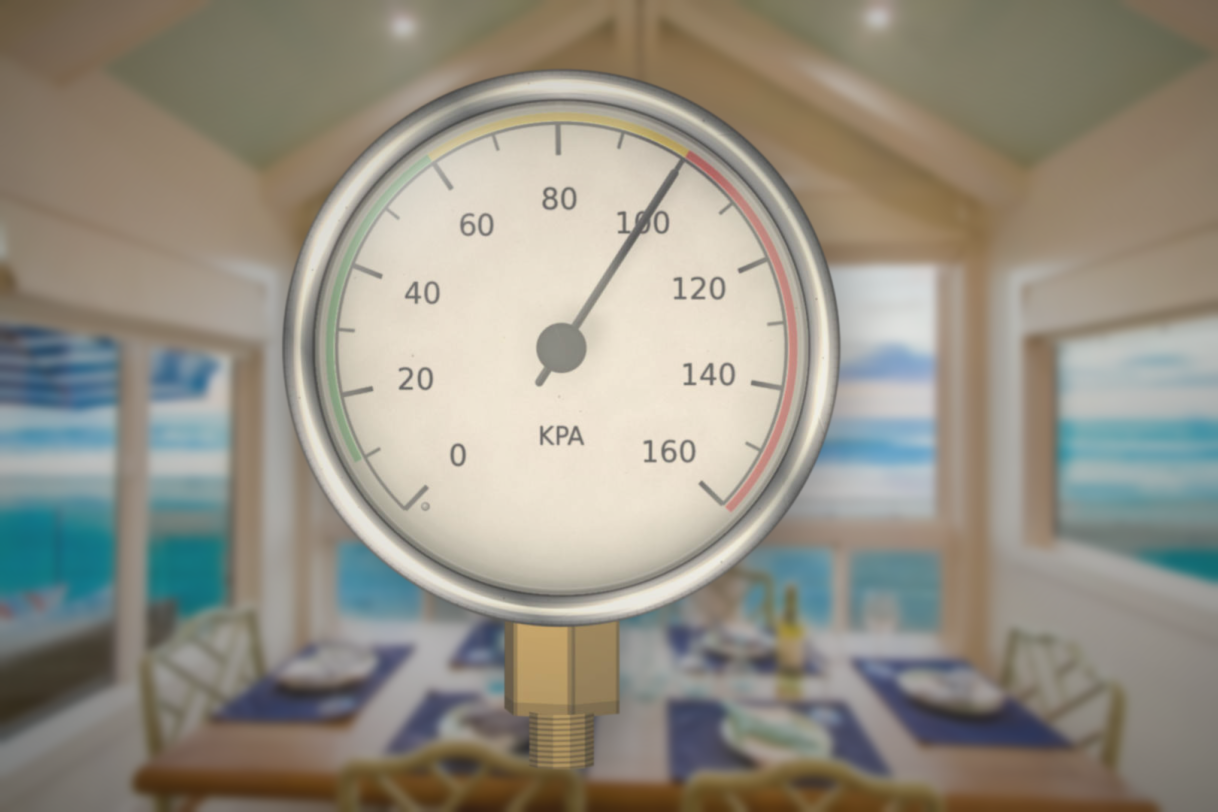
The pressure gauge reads 100kPa
